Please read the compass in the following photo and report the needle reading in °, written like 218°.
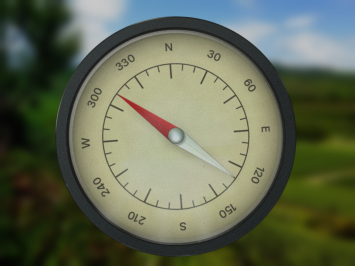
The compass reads 310°
